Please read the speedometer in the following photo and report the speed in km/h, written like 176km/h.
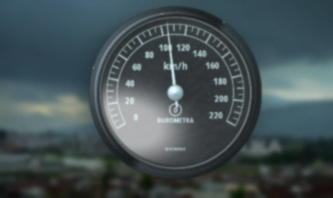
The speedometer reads 105km/h
